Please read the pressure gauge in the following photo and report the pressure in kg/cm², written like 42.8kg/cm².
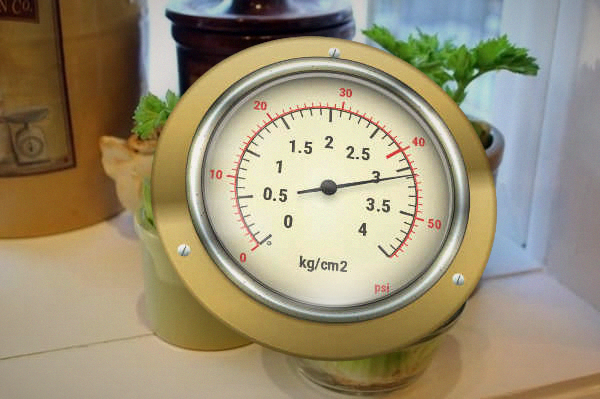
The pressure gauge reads 3.1kg/cm²
